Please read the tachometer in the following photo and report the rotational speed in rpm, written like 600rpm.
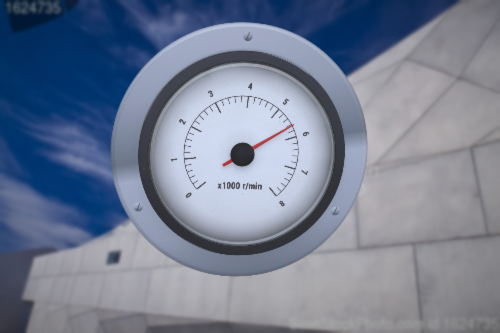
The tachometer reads 5600rpm
